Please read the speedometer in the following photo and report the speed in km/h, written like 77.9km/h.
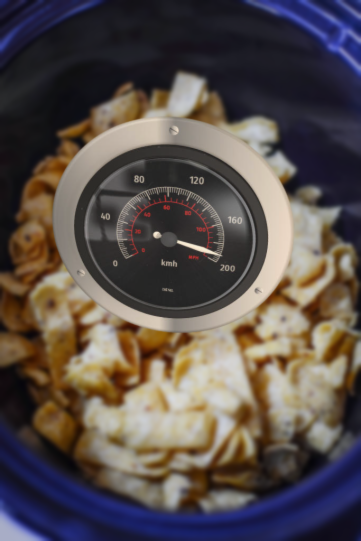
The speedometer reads 190km/h
